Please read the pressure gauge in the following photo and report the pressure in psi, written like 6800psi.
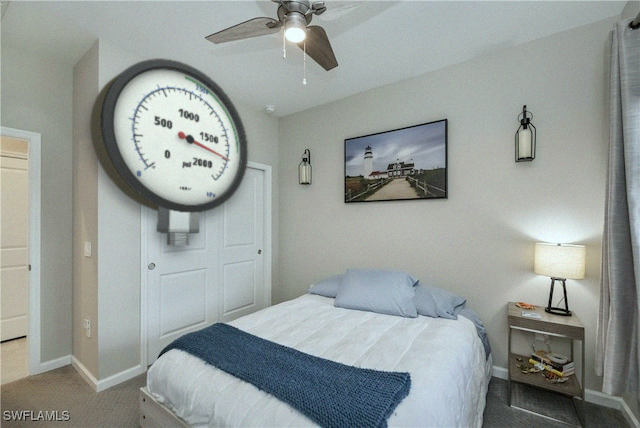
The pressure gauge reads 1750psi
